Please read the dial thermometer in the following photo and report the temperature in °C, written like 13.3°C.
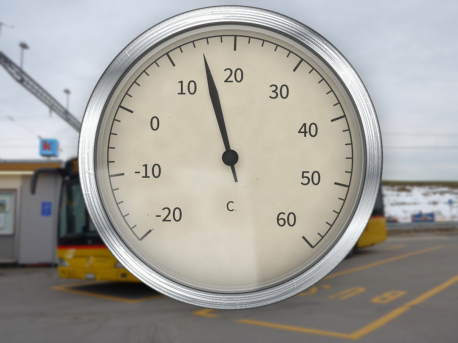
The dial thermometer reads 15°C
